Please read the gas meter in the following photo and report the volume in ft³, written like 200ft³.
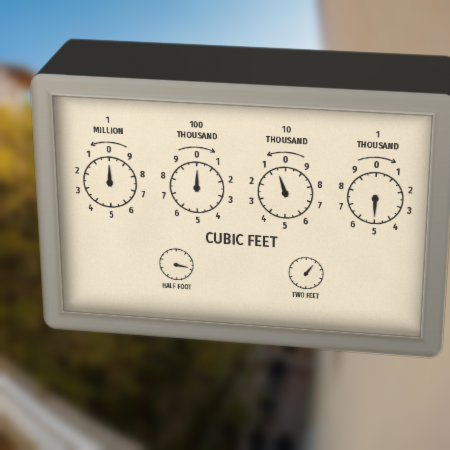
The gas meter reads 500ft³
